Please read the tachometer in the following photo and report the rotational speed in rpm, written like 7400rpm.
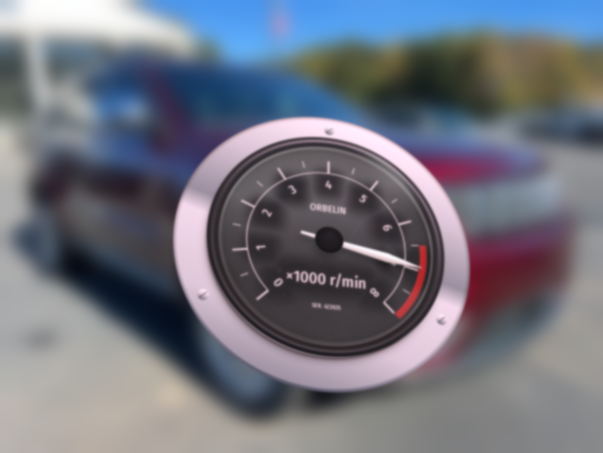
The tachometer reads 7000rpm
